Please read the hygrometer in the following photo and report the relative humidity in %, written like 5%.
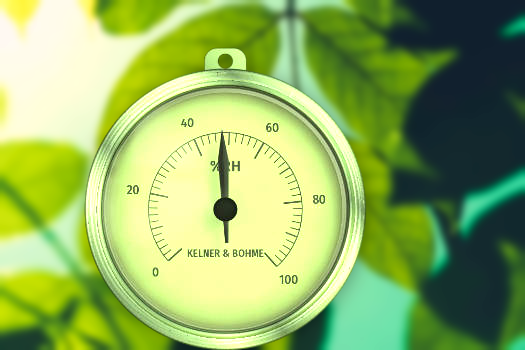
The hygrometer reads 48%
